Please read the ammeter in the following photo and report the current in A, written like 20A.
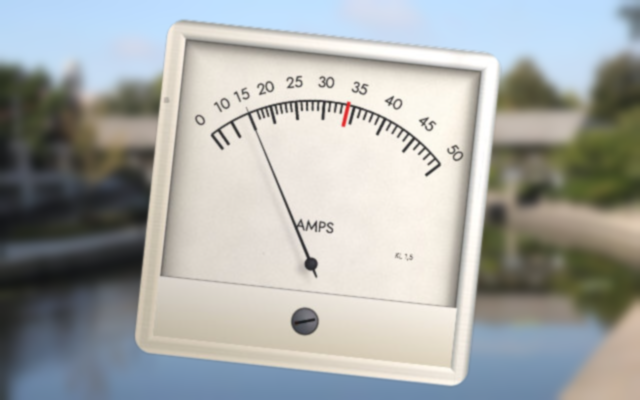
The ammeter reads 15A
